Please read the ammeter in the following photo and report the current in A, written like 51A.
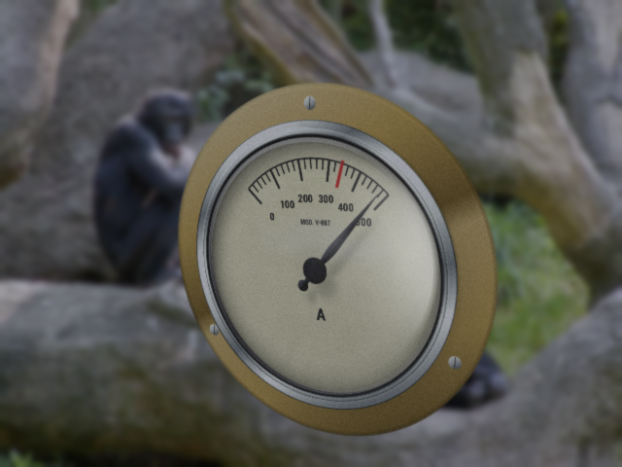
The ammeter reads 480A
